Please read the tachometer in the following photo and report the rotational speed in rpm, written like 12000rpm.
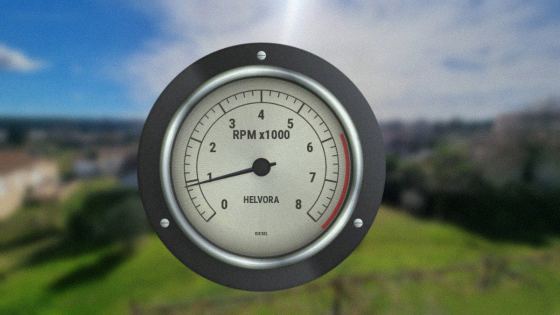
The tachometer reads 900rpm
